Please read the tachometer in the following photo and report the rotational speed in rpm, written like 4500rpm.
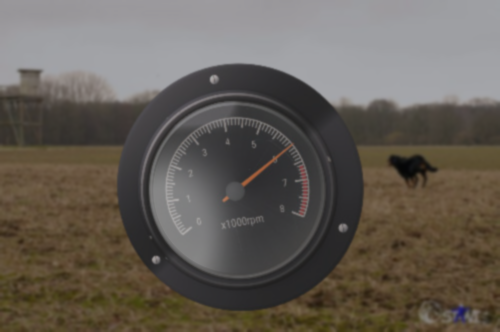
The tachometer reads 6000rpm
